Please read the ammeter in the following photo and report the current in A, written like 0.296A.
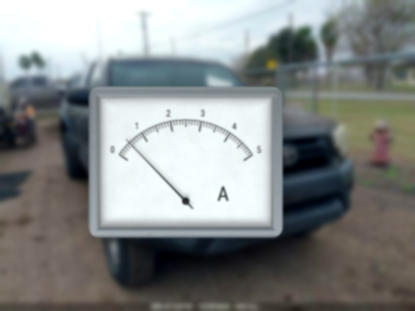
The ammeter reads 0.5A
